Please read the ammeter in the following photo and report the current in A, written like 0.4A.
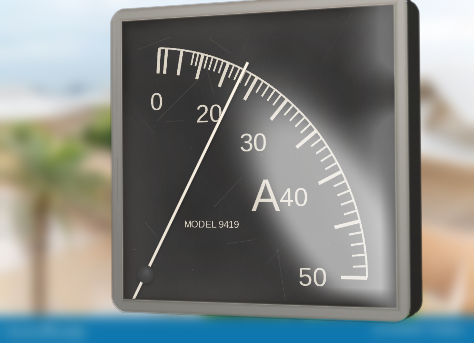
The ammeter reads 23A
